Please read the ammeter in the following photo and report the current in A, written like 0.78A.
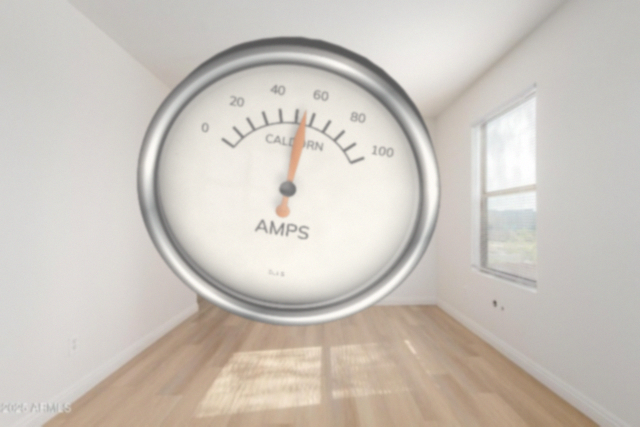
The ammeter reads 55A
